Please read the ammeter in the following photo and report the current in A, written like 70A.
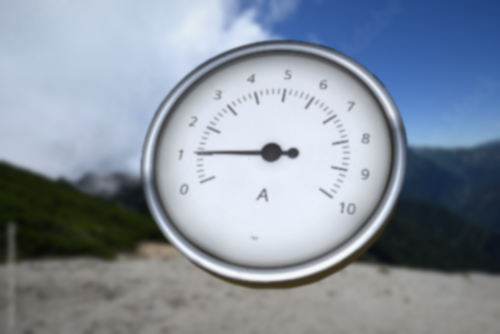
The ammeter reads 1A
